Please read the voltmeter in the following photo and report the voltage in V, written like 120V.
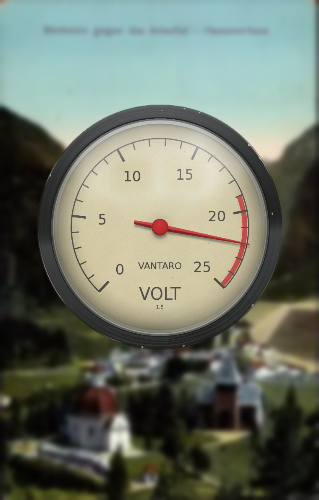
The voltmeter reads 22V
